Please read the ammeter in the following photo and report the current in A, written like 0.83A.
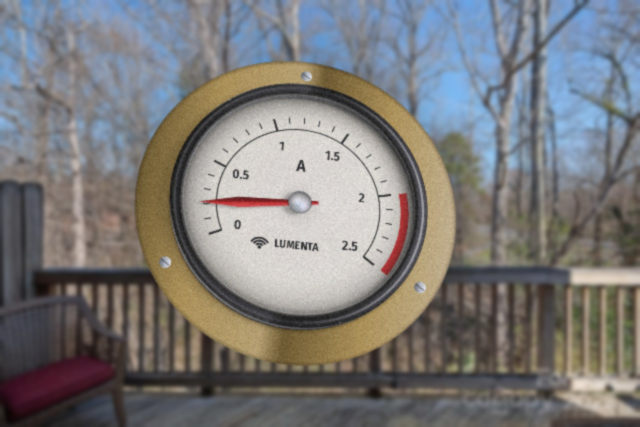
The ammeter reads 0.2A
